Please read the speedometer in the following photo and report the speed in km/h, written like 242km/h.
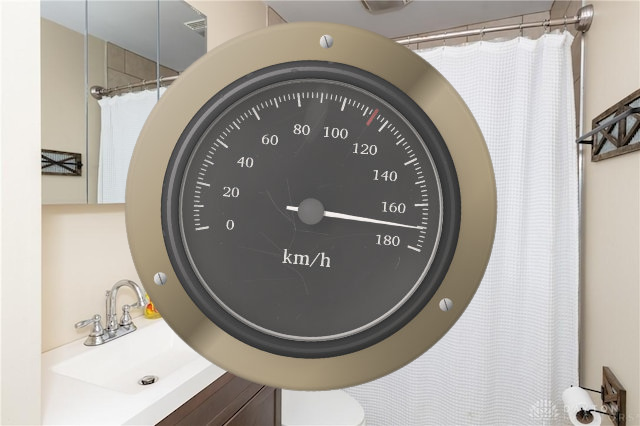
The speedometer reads 170km/h
